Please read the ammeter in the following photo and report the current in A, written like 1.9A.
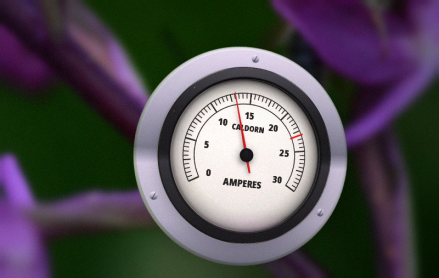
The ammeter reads 13A
